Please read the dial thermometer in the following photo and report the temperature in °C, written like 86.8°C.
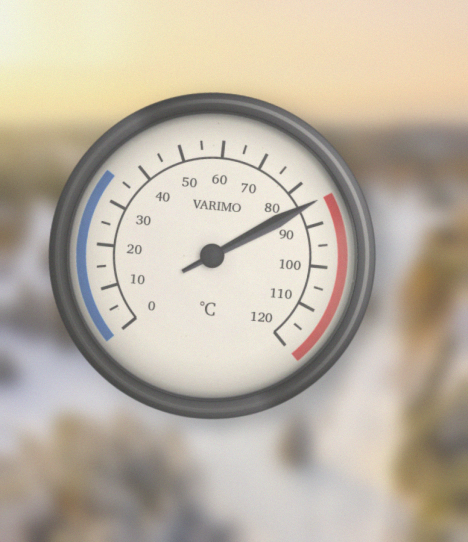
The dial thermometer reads 85°C
